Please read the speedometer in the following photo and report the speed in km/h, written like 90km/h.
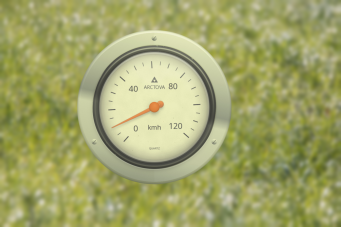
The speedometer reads 10km/h
